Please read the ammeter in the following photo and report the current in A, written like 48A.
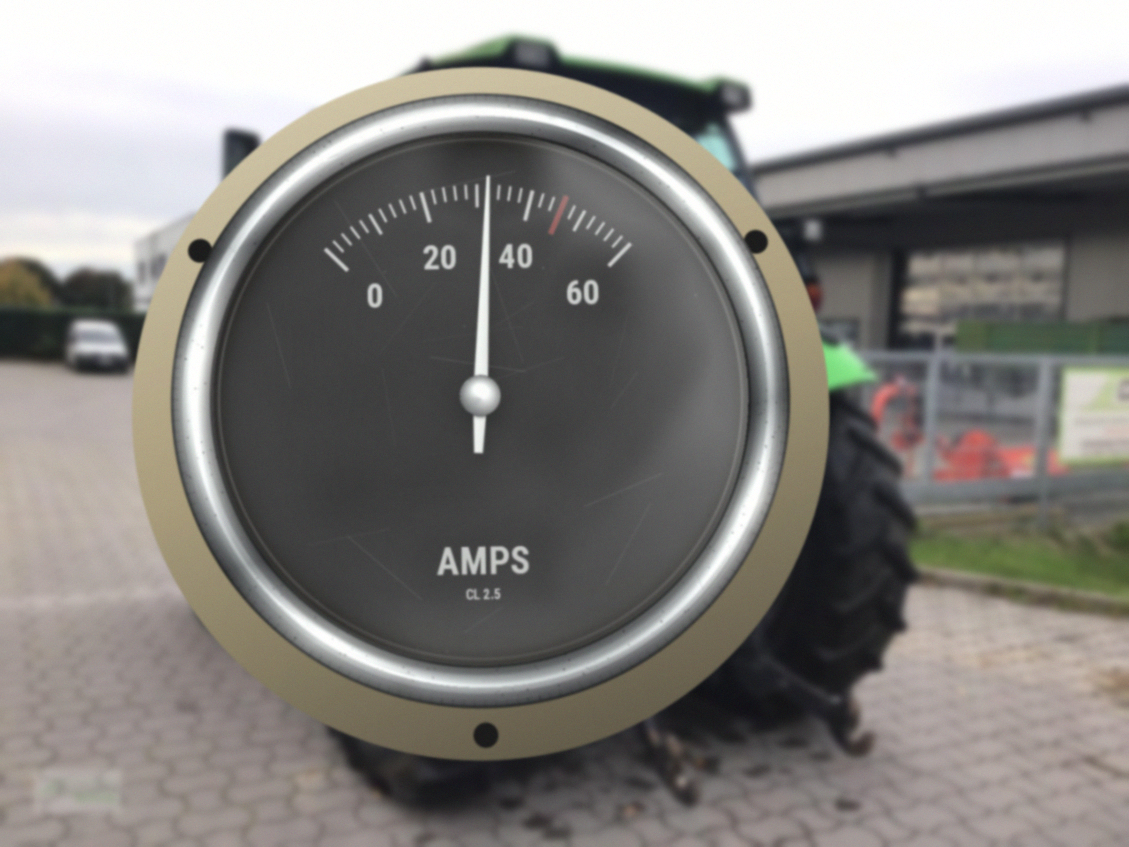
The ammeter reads 32A
